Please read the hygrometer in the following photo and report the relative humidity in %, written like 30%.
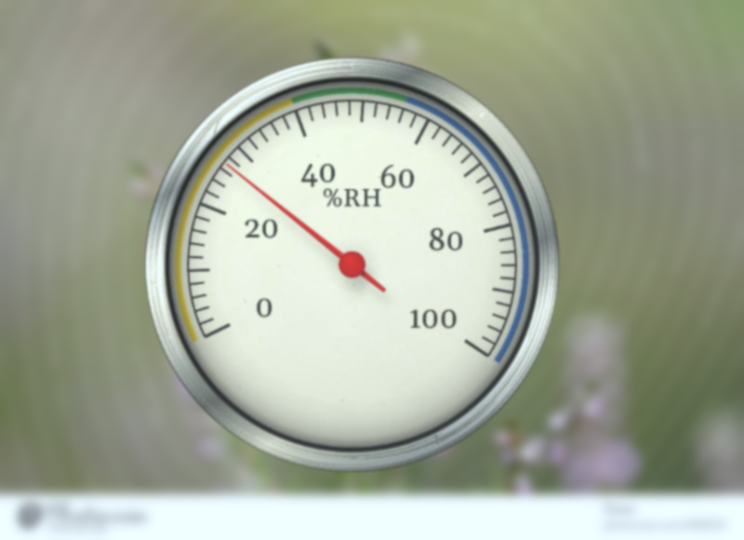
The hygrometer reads 27%
